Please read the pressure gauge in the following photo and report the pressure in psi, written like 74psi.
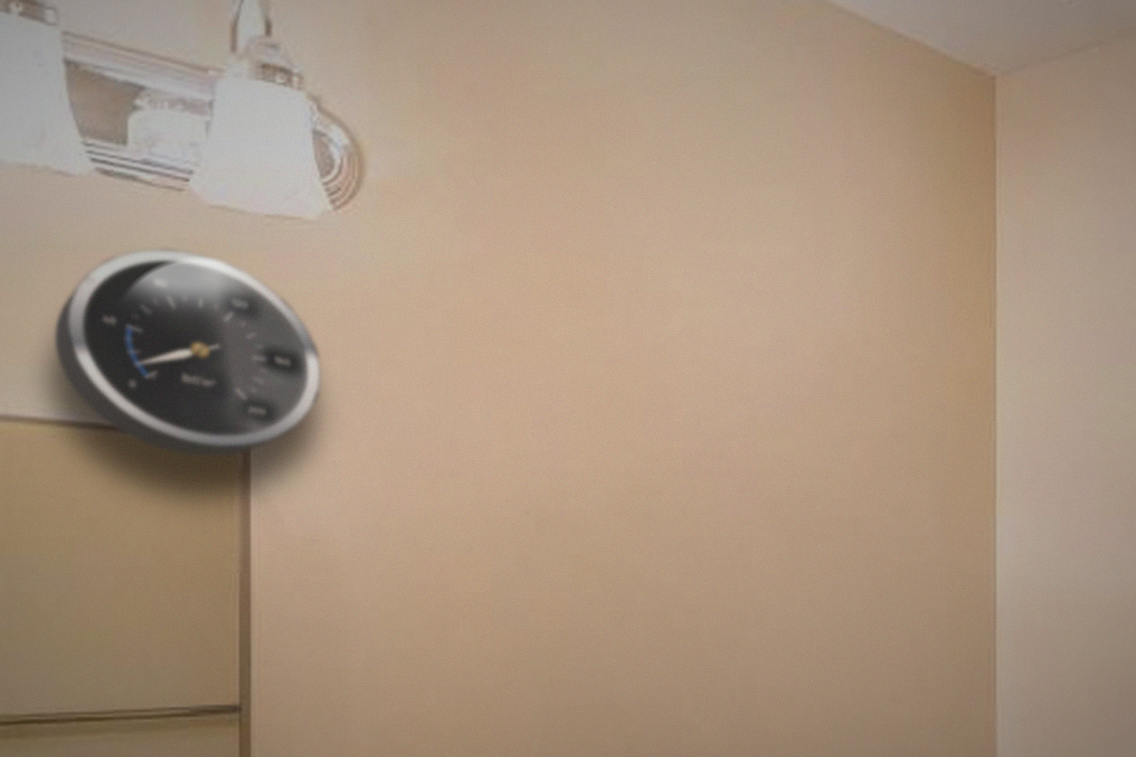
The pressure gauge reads 10psi
